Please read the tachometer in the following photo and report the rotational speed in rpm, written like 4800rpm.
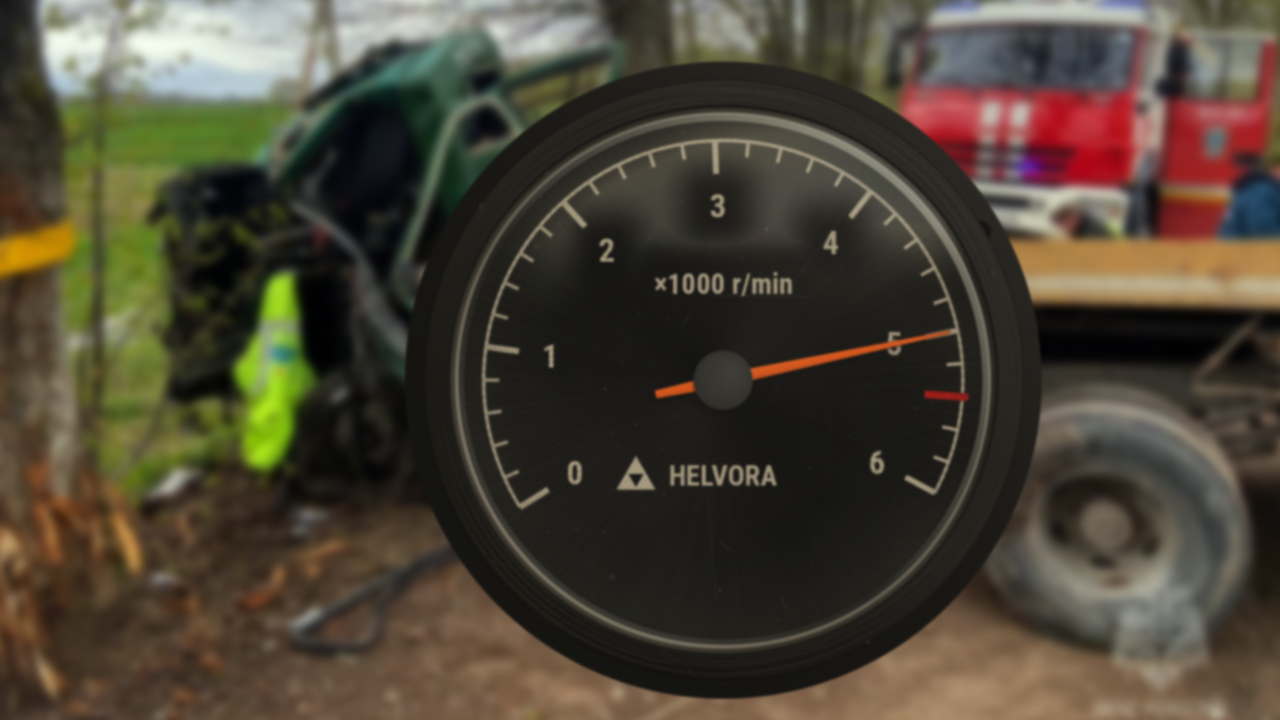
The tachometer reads 5000rpm
